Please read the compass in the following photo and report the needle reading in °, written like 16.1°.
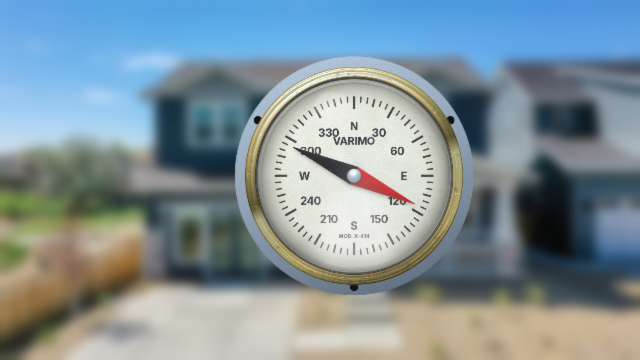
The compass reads 115°
